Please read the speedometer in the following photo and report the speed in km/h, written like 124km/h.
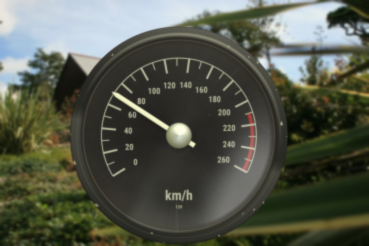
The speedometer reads 70km/h
